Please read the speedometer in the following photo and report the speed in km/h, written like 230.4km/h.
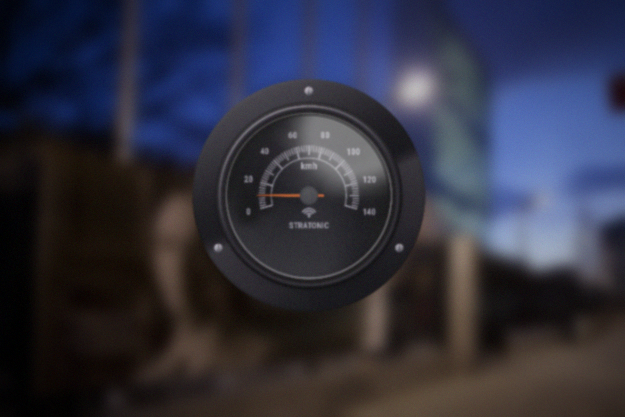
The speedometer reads 10km/h
